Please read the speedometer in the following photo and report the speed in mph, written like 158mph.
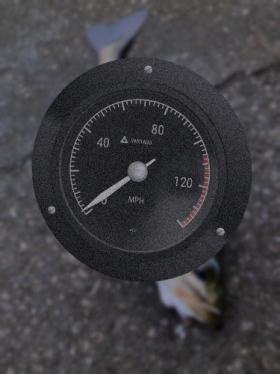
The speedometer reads 2mph
